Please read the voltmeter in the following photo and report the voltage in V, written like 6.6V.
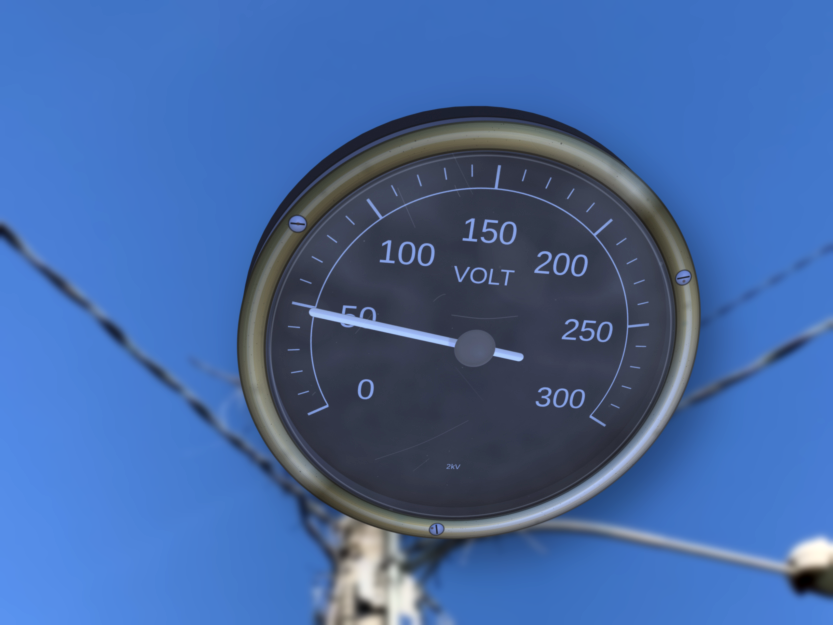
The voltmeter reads 50V
